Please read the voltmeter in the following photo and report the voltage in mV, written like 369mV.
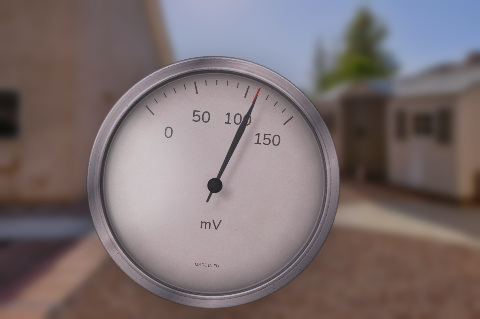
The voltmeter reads 110mV
